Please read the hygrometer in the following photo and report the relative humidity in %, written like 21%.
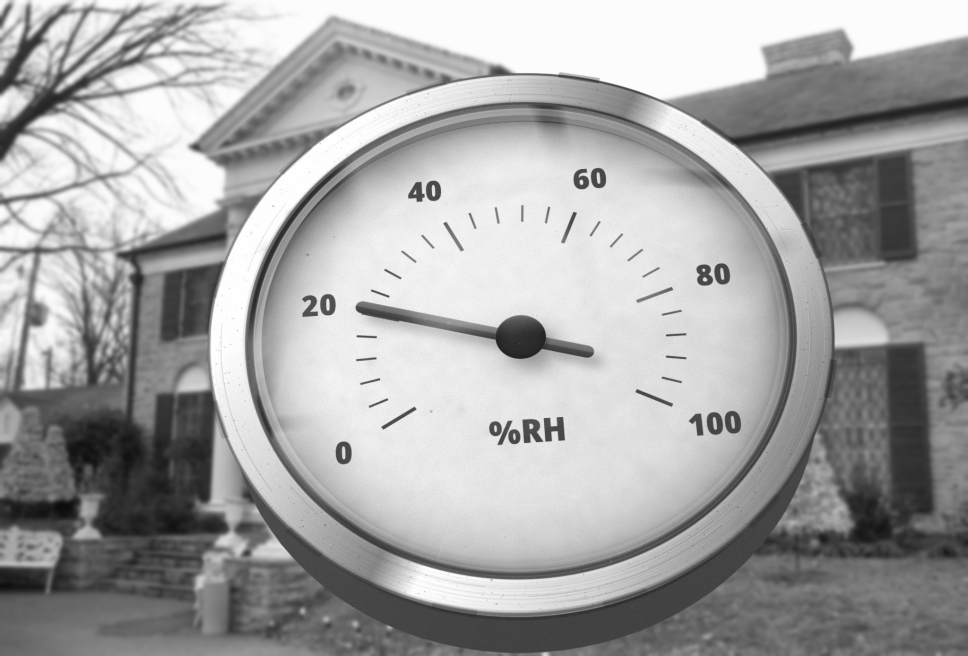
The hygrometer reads 20%
